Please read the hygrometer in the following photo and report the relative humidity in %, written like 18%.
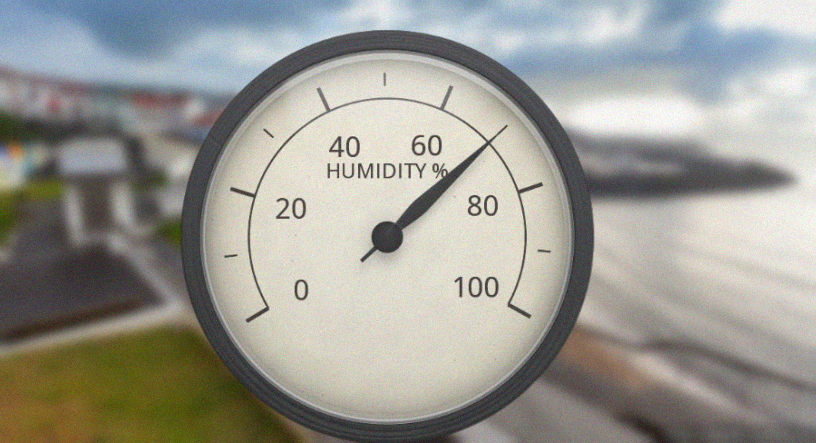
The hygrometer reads 70%
